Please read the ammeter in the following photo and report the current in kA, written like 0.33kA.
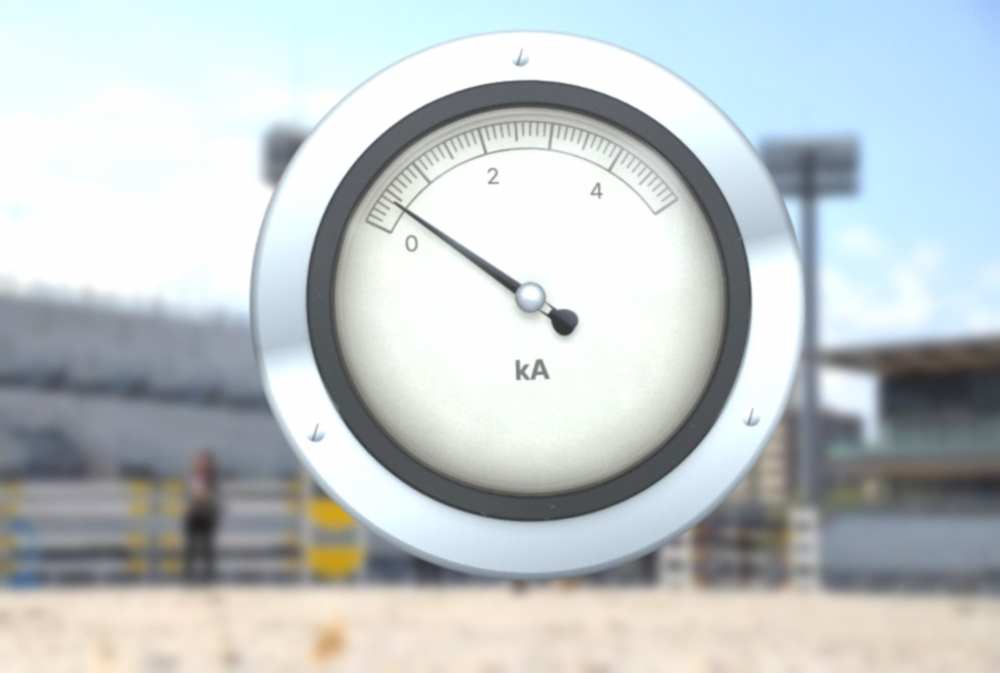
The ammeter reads 0.4kA
